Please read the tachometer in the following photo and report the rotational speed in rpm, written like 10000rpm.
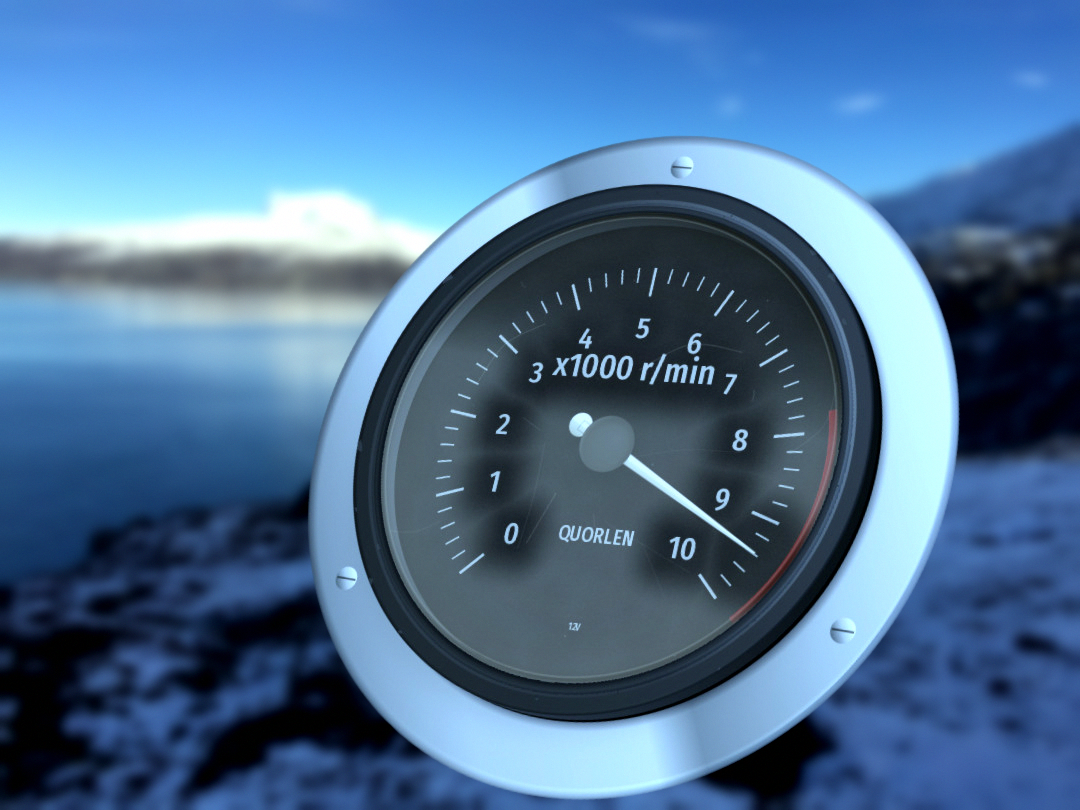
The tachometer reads 9400rpm
